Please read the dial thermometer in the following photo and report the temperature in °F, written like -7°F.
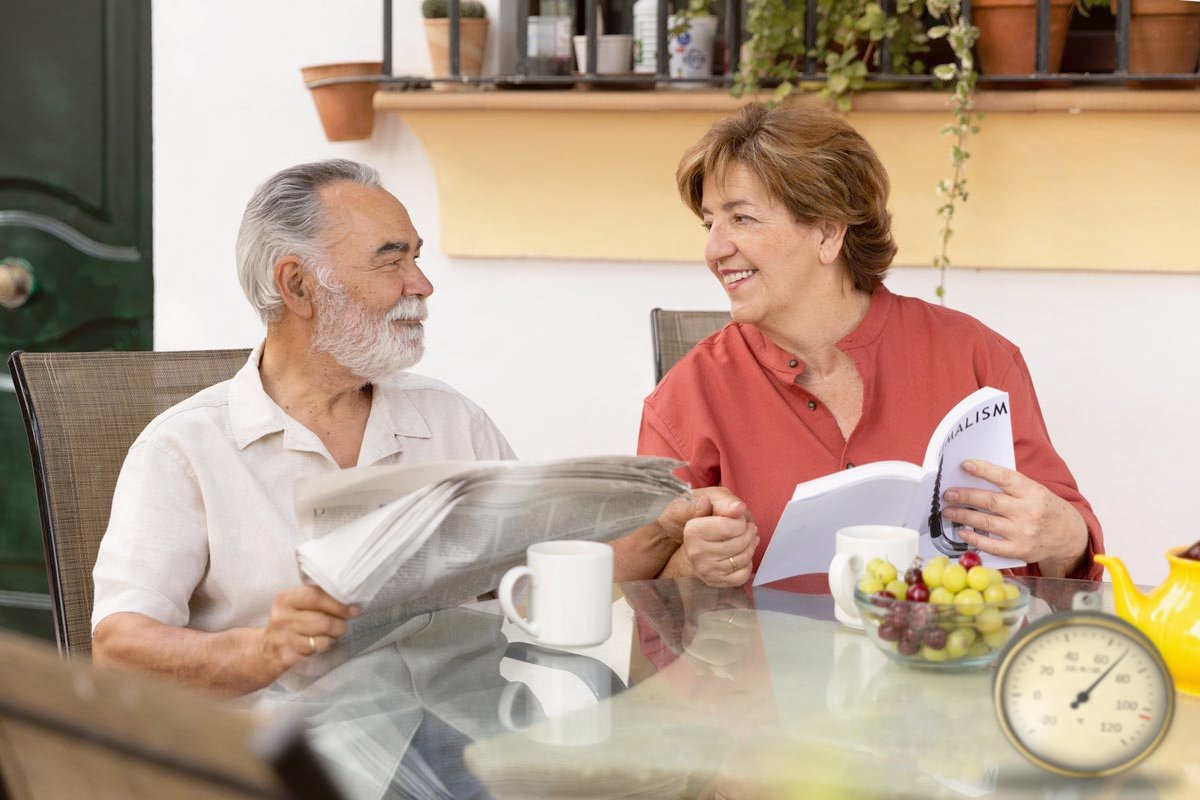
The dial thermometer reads 68°F
